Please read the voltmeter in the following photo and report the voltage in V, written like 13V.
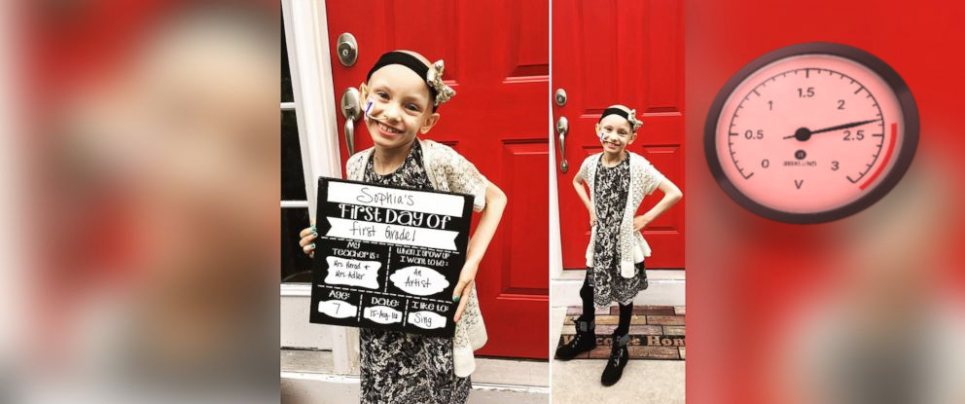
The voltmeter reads 2.35V
